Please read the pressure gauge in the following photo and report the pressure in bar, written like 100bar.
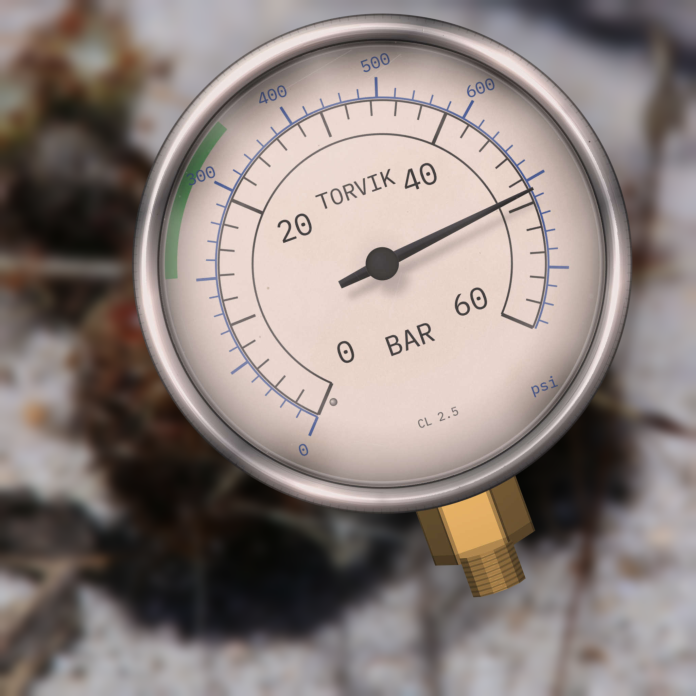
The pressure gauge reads 49bar
